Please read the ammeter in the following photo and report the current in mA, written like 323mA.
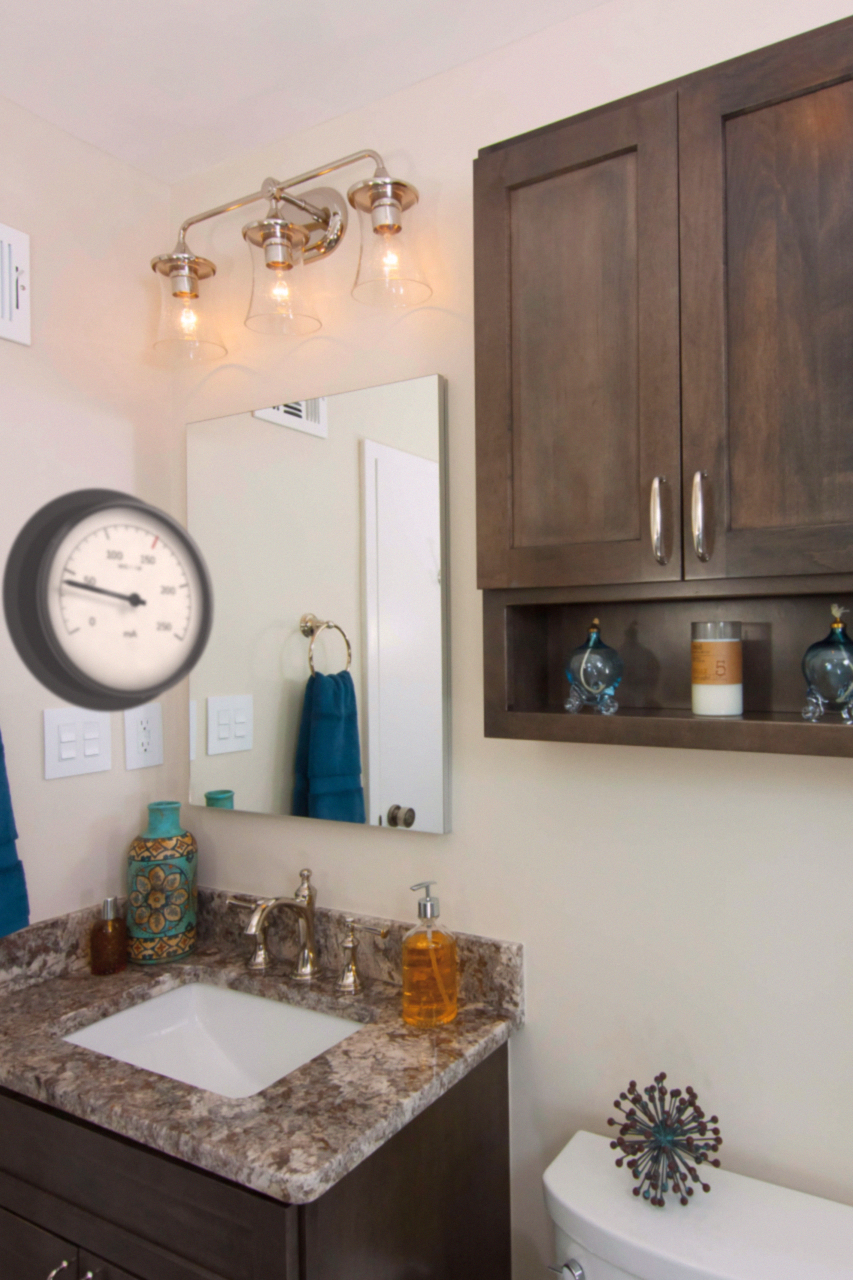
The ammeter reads 40mA
